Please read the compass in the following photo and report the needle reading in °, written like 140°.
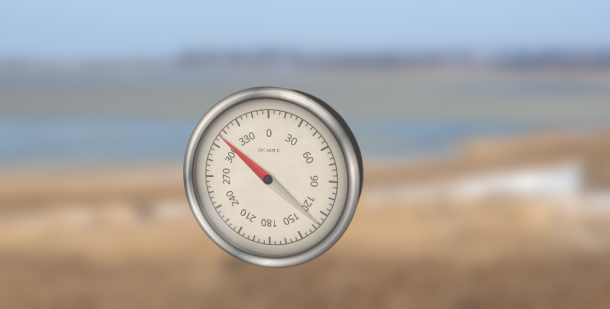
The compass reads 310°
